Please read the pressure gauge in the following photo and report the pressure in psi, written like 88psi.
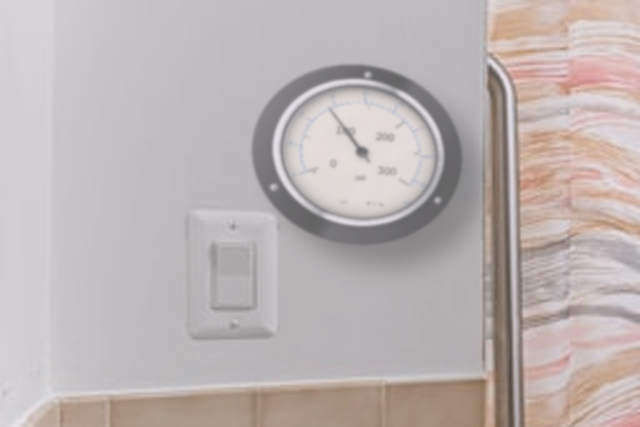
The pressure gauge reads 100psi
